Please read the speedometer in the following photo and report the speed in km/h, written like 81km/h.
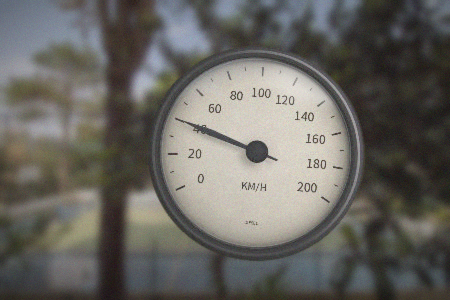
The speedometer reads 40km/h
